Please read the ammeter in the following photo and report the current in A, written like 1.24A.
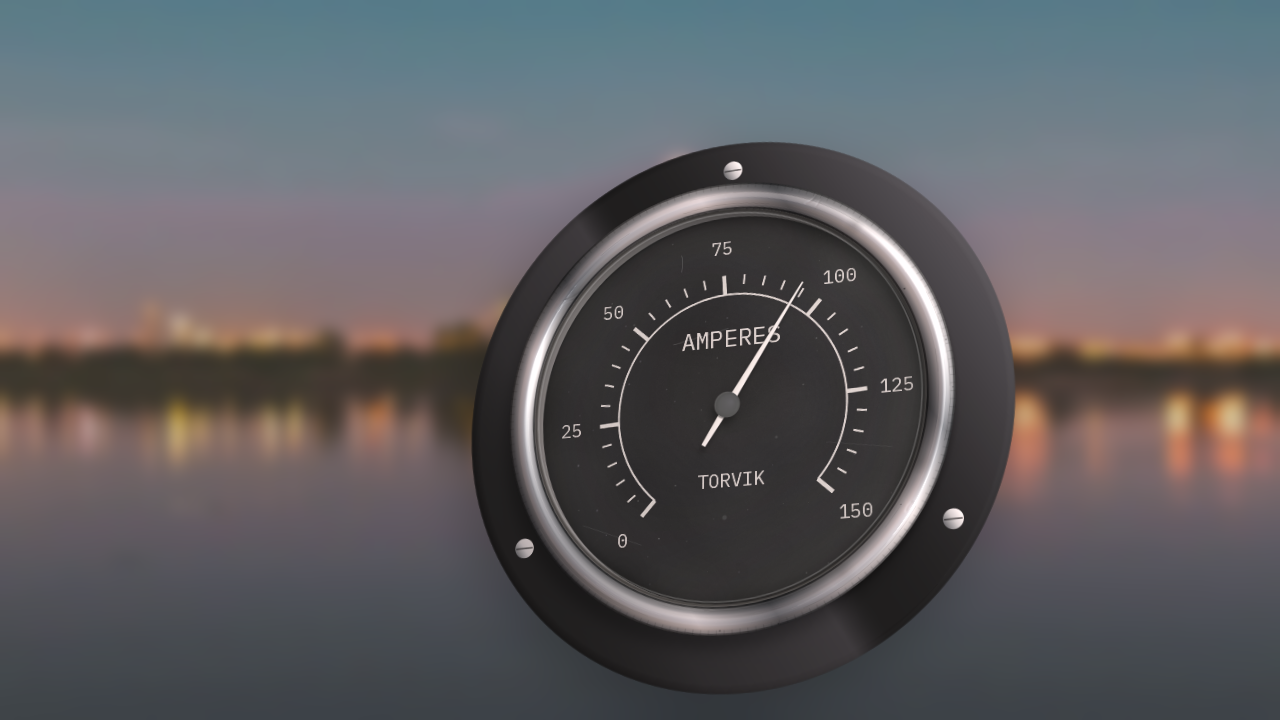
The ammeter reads 95A
